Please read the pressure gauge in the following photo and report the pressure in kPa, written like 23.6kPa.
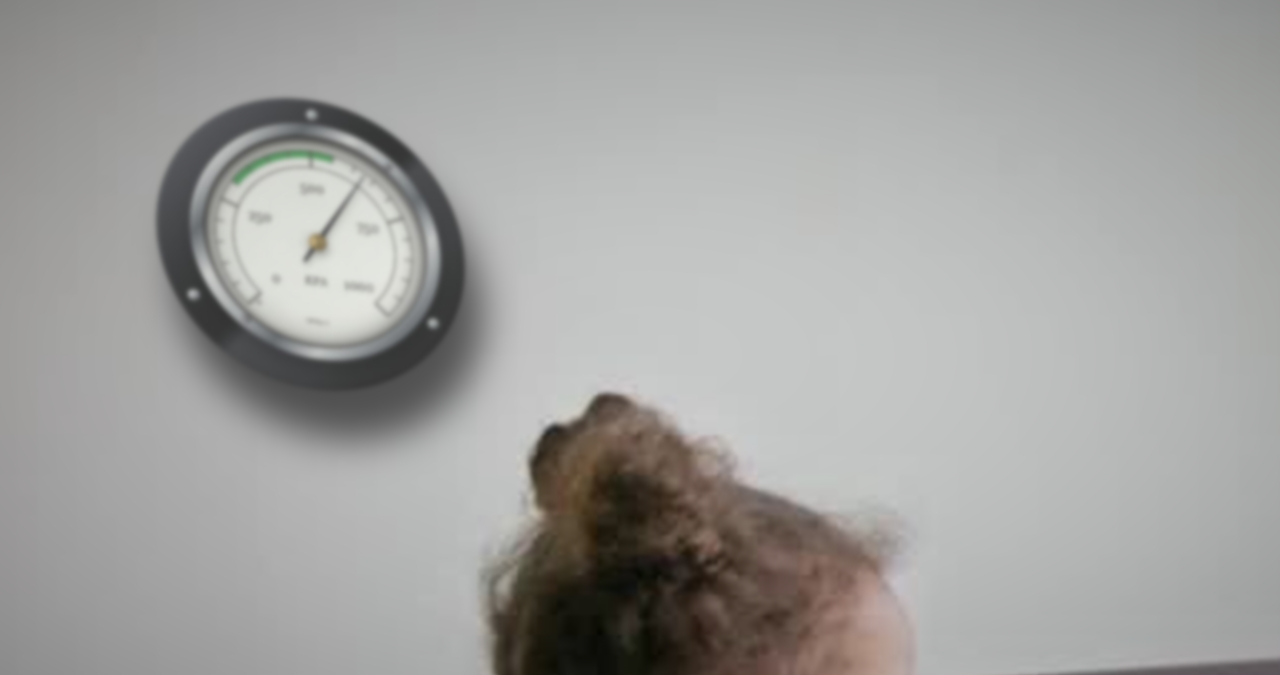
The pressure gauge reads 625kPa
